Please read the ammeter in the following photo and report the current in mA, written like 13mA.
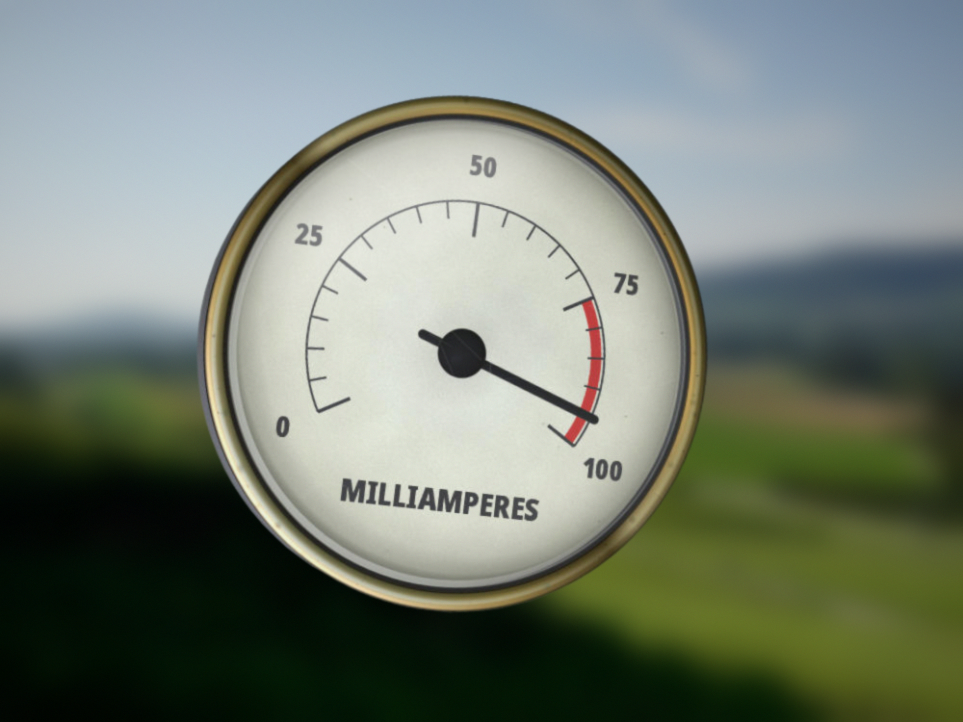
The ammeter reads 95mA
